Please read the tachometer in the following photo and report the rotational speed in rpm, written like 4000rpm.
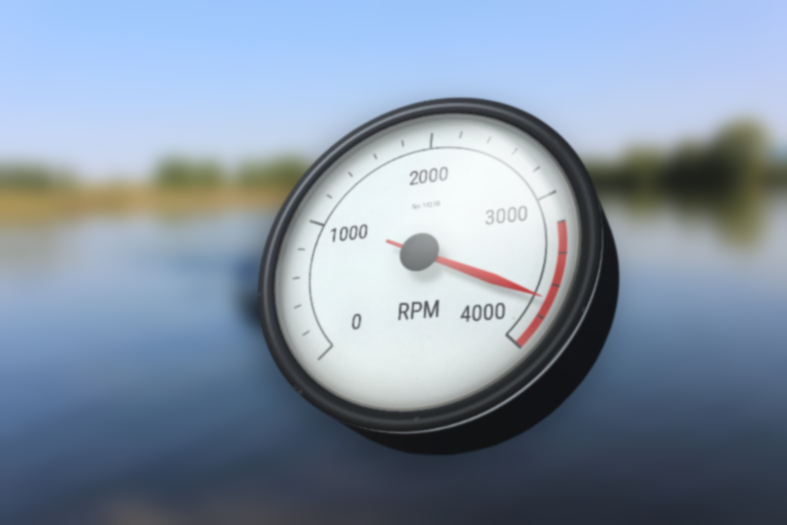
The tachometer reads 3700rpm
